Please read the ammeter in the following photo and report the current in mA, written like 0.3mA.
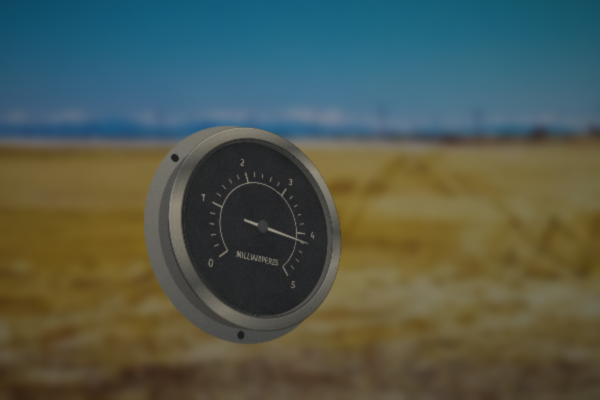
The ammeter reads 4.2mA
